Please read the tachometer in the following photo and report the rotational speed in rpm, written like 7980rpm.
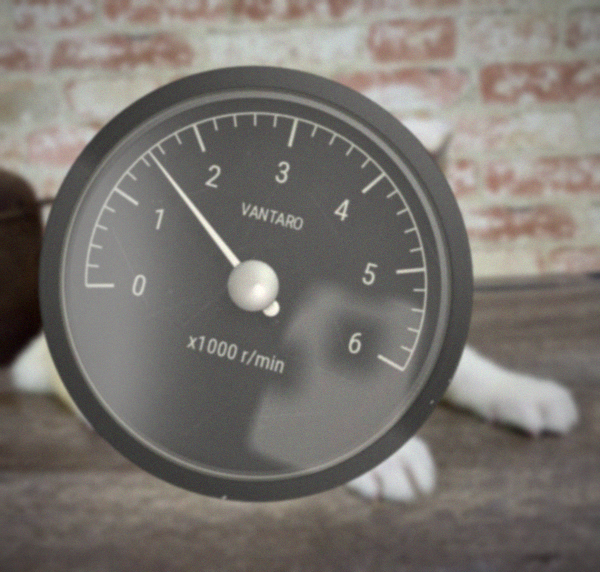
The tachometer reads 1500rpm
